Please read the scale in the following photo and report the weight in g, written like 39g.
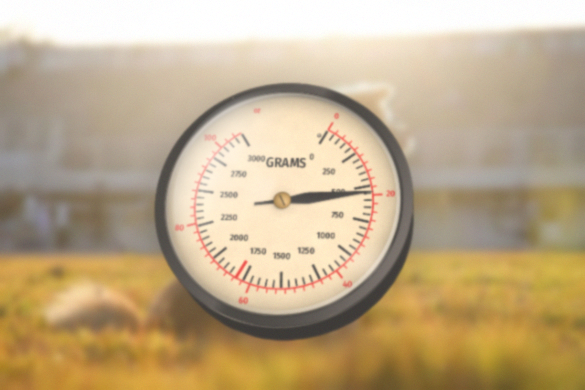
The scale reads 550g
